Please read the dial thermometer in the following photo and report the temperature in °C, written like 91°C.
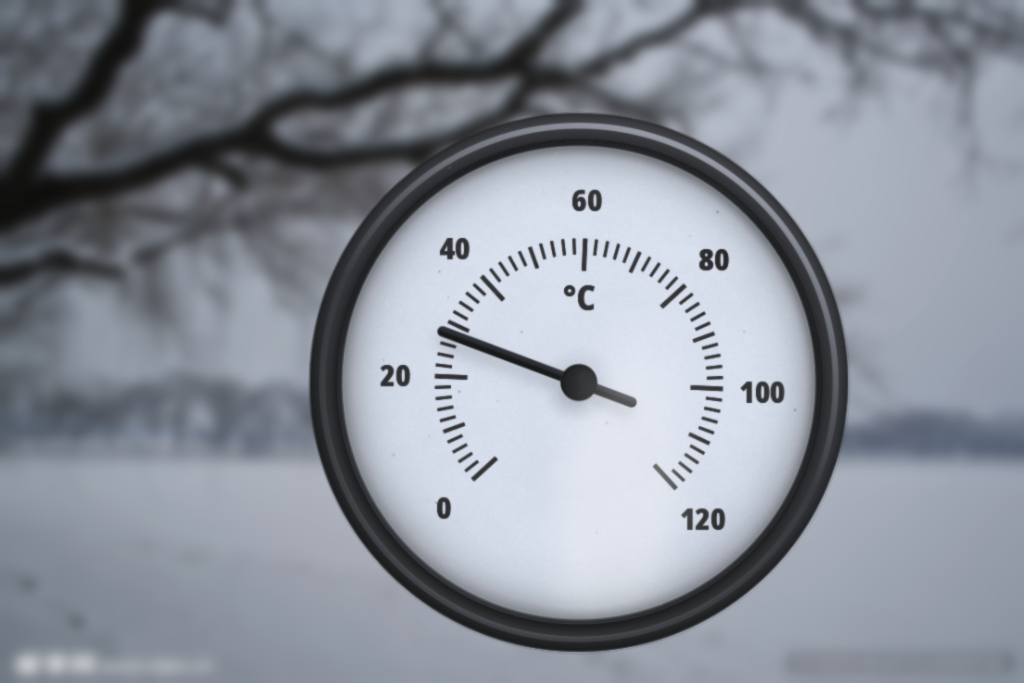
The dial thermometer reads 28°C
